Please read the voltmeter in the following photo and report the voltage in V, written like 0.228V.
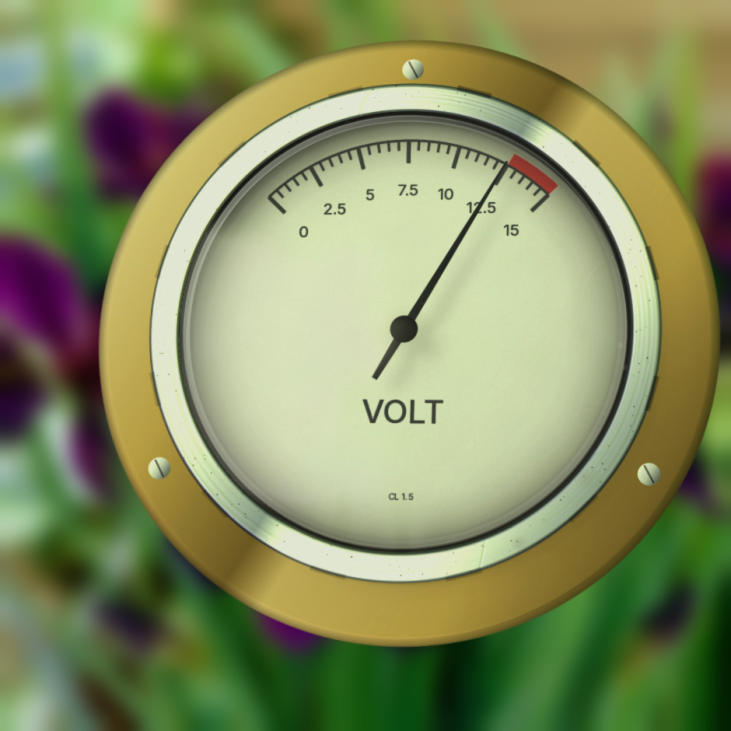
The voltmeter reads 12.5V
